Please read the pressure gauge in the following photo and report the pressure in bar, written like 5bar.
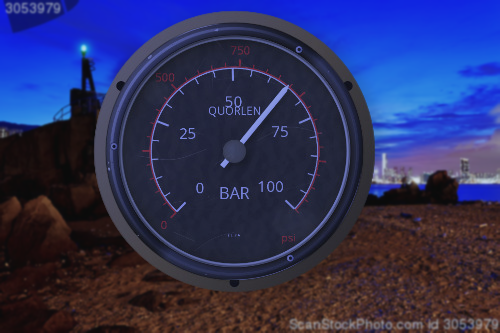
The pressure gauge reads 65bar
